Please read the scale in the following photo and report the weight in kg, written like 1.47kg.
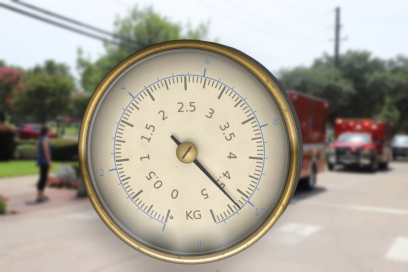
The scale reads 4.65kg
